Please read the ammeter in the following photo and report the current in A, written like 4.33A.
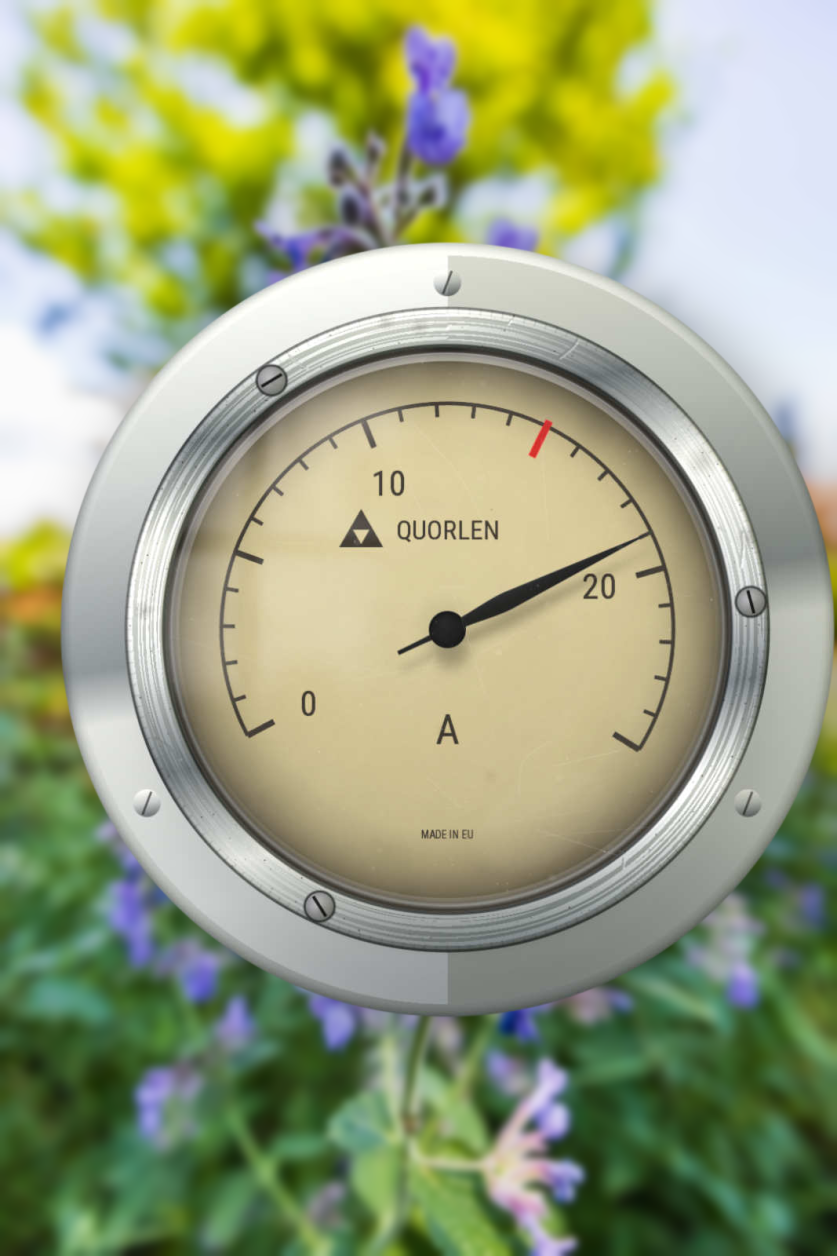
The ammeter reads 19A
